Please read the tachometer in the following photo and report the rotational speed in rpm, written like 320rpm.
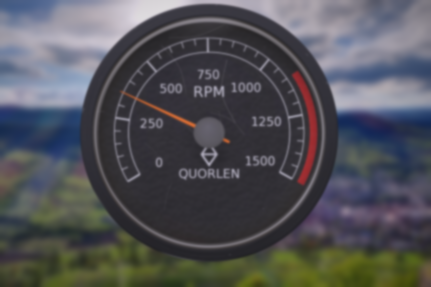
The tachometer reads 350rpm
